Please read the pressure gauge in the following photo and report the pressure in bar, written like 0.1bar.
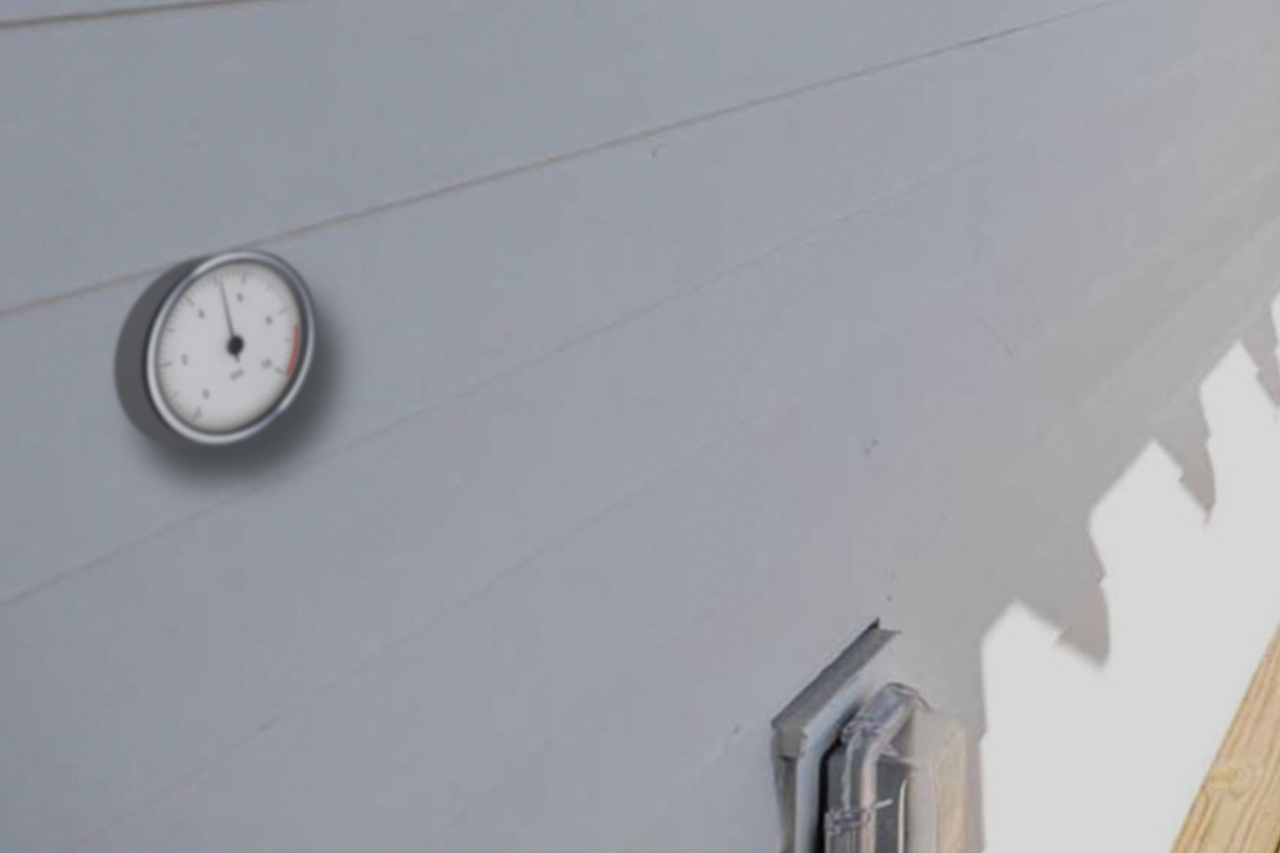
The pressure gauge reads 5bar
